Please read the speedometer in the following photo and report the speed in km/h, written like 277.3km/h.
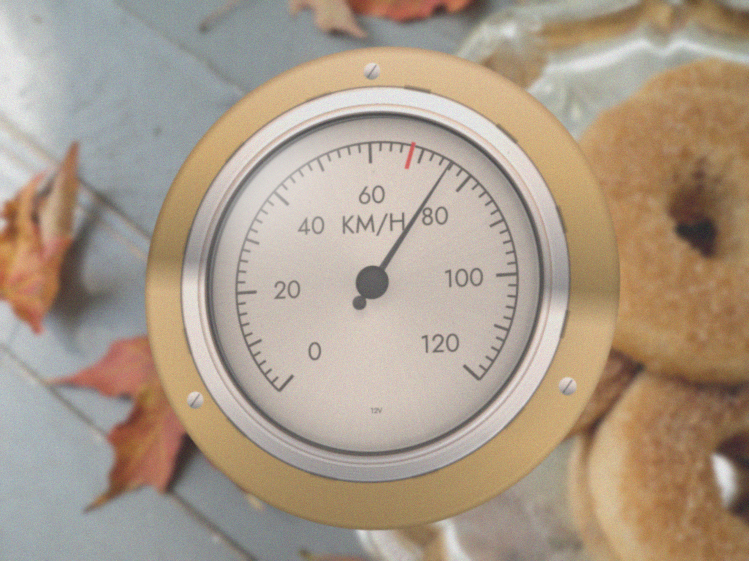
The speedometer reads 76km/h
